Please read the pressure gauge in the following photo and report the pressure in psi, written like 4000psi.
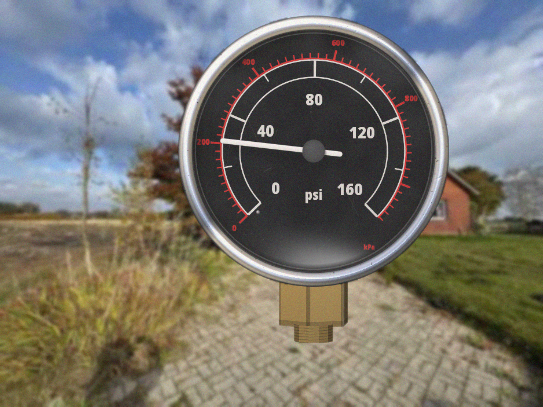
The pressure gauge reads 30psi
